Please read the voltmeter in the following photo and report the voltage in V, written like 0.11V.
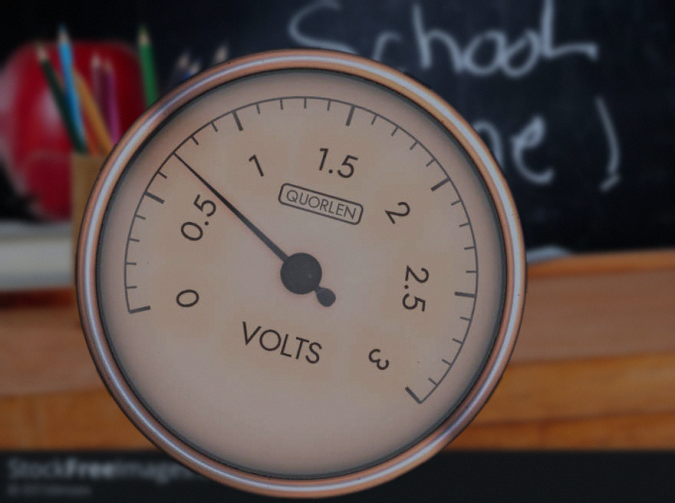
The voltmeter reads 0.7V
